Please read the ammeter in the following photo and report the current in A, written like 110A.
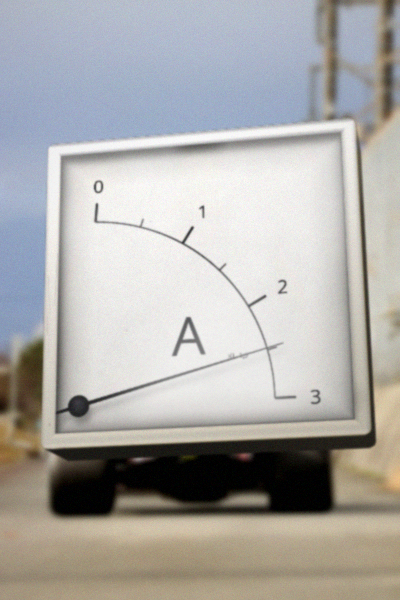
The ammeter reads 2.5A
